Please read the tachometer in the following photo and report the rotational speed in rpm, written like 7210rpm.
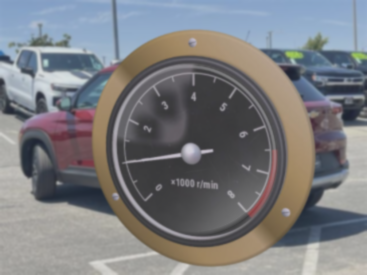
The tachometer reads 1000rpm
